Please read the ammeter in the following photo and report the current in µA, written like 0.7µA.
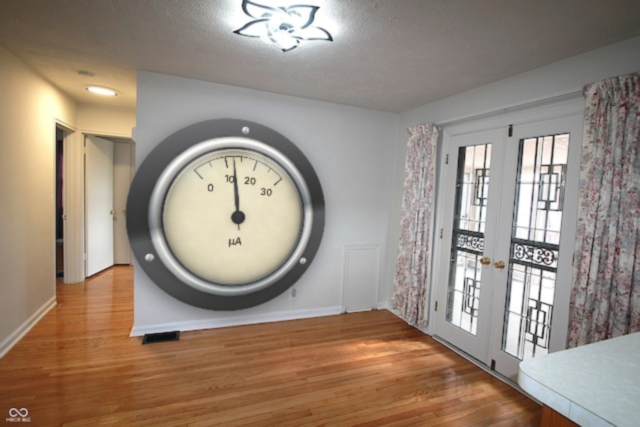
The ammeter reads 12.5µA
